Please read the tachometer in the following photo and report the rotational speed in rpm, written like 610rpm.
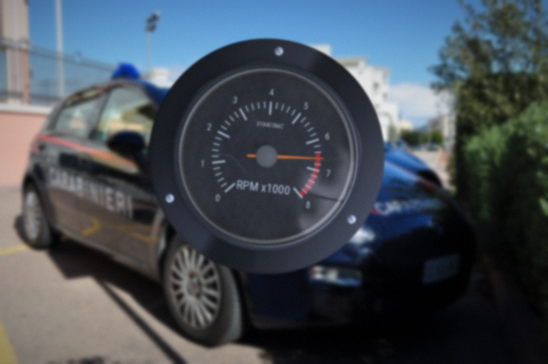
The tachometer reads 6600rpm
